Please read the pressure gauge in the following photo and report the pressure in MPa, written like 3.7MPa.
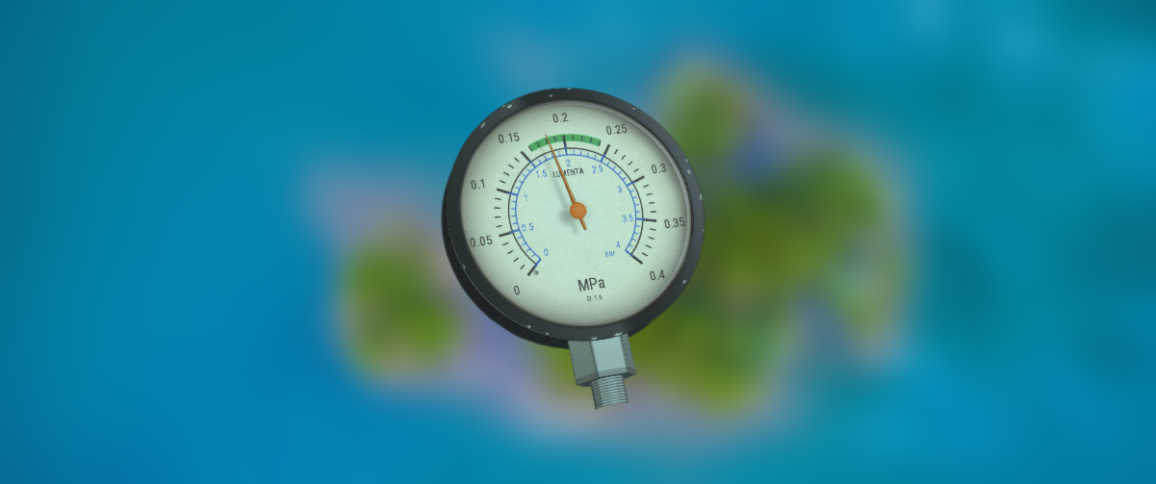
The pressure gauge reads 0.18MPa
